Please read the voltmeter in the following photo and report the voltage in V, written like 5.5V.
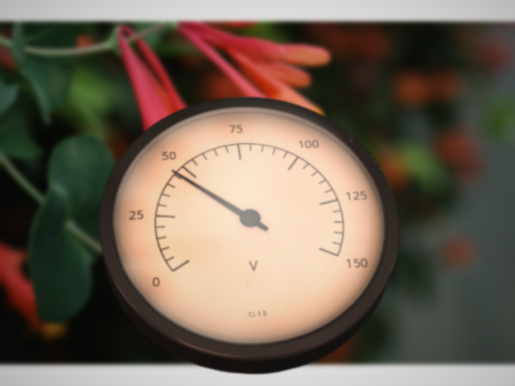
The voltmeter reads 45V
